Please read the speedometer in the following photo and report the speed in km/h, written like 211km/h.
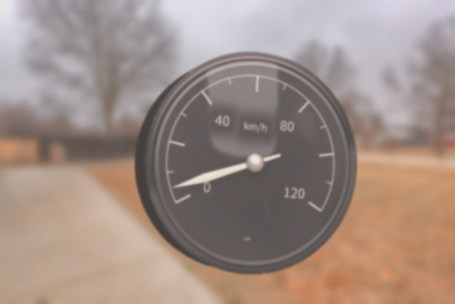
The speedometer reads 5km/h
